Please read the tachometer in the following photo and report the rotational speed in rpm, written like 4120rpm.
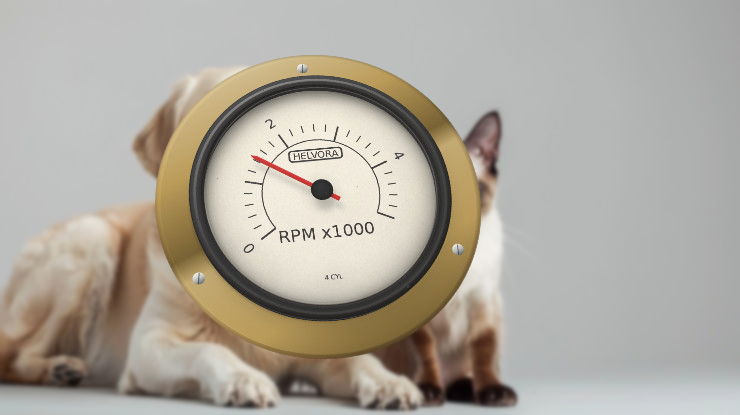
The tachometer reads 1400rpm
